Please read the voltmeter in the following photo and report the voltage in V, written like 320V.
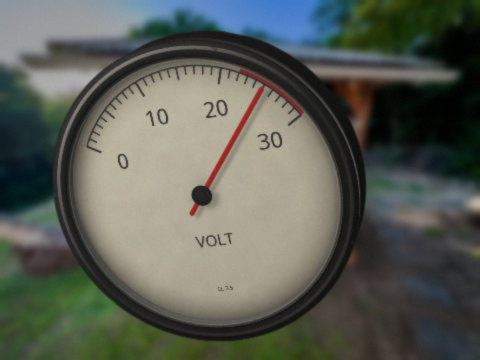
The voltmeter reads 25V
